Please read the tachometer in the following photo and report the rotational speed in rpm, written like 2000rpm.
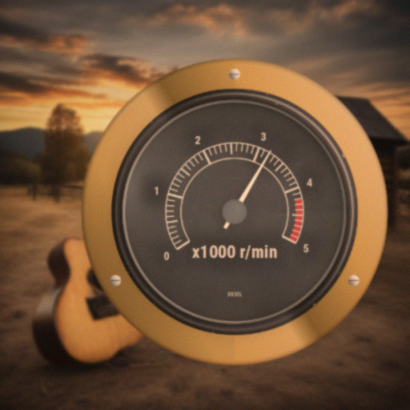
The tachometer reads 3200rpm
